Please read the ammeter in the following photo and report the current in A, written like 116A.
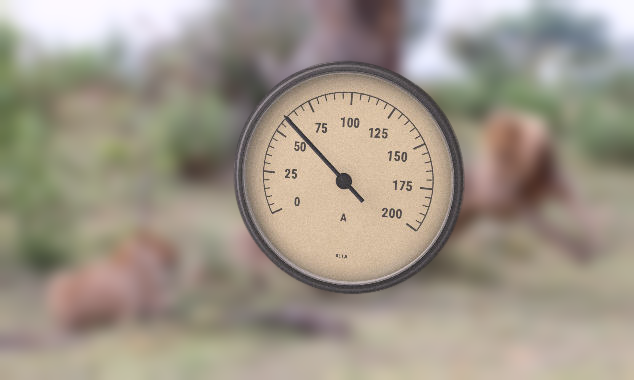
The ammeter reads 60A
